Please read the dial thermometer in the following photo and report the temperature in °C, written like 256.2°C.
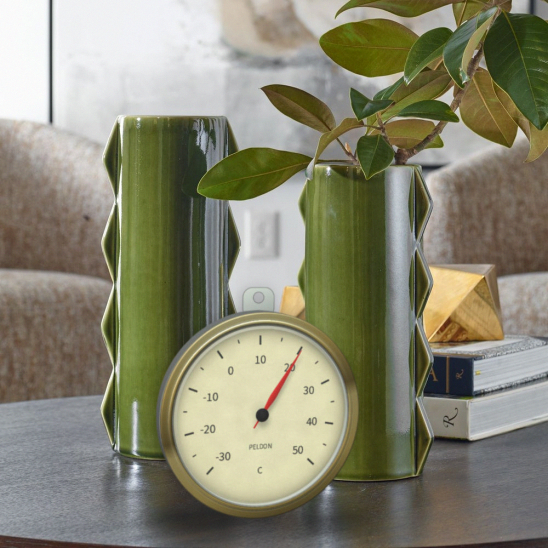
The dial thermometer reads 20°C
